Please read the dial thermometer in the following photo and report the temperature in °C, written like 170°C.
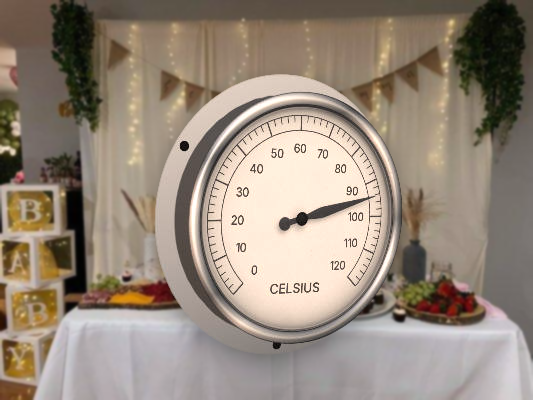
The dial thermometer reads 94°C
